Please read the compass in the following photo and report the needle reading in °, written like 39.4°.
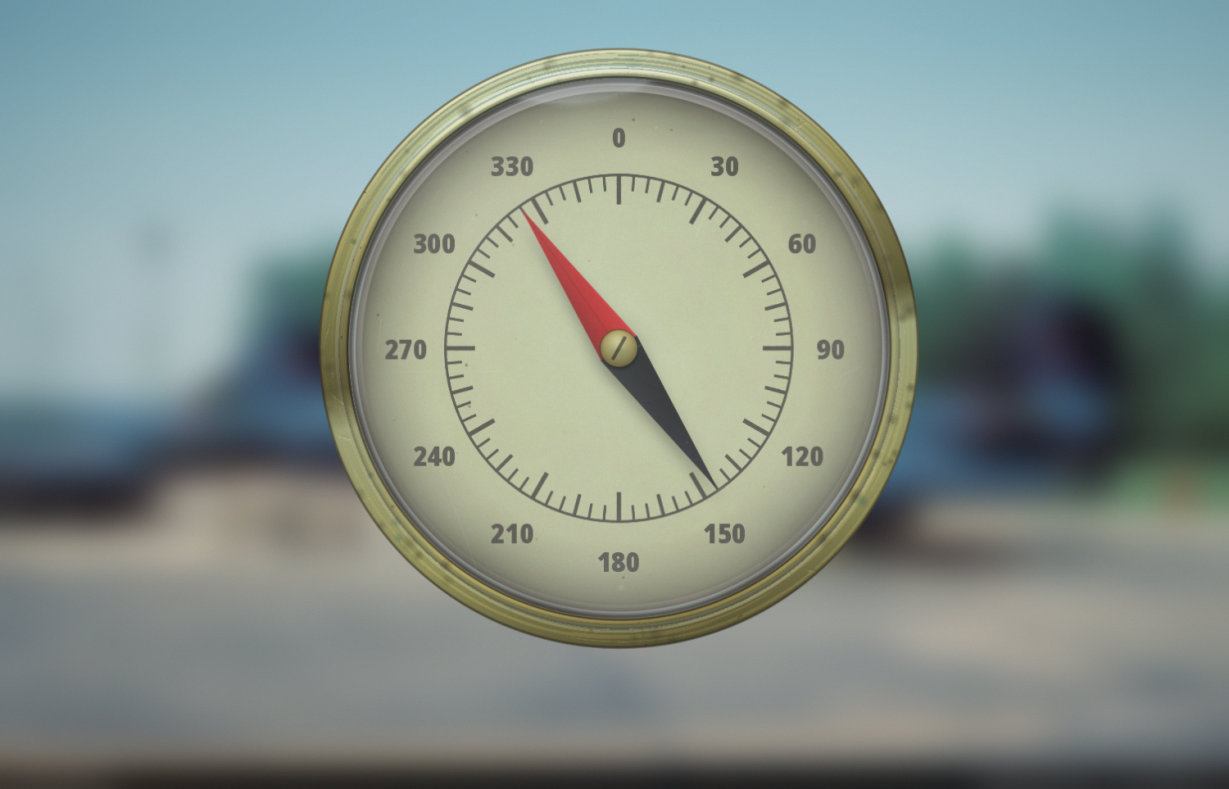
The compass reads 325°
